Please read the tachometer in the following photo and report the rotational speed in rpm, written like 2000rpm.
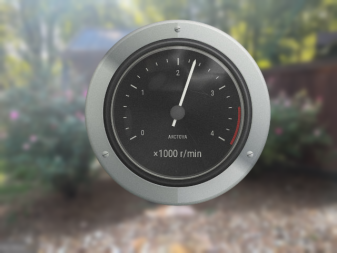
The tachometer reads 2300rpm
